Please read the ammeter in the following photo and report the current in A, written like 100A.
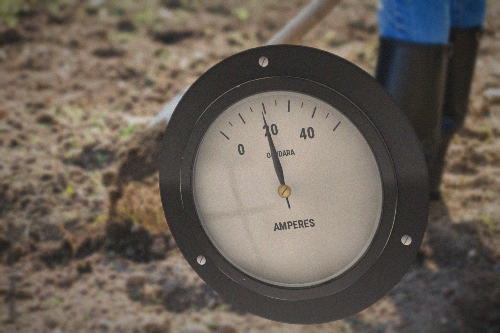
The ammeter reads 20A
